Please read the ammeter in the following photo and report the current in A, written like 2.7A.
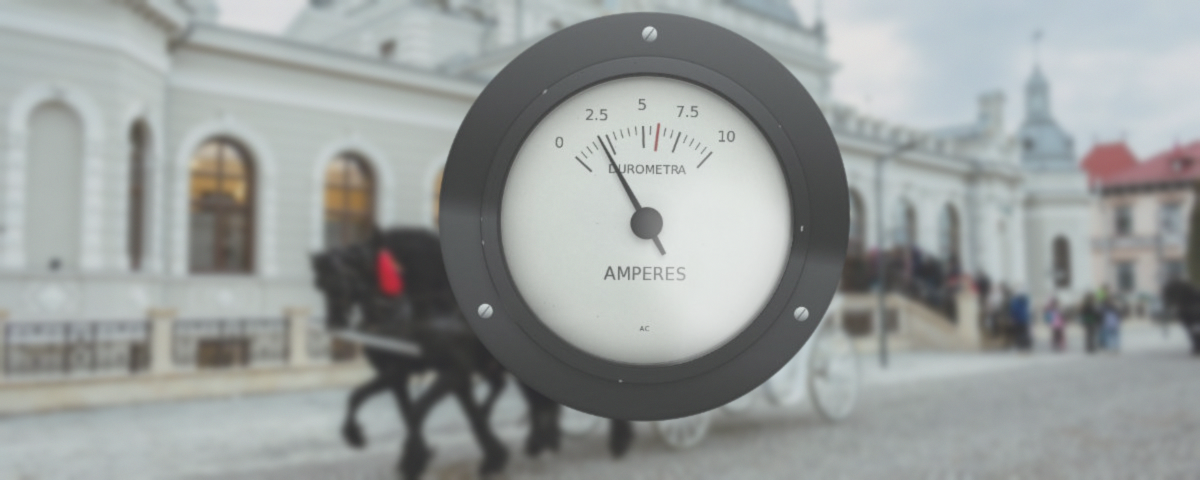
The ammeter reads 2A
